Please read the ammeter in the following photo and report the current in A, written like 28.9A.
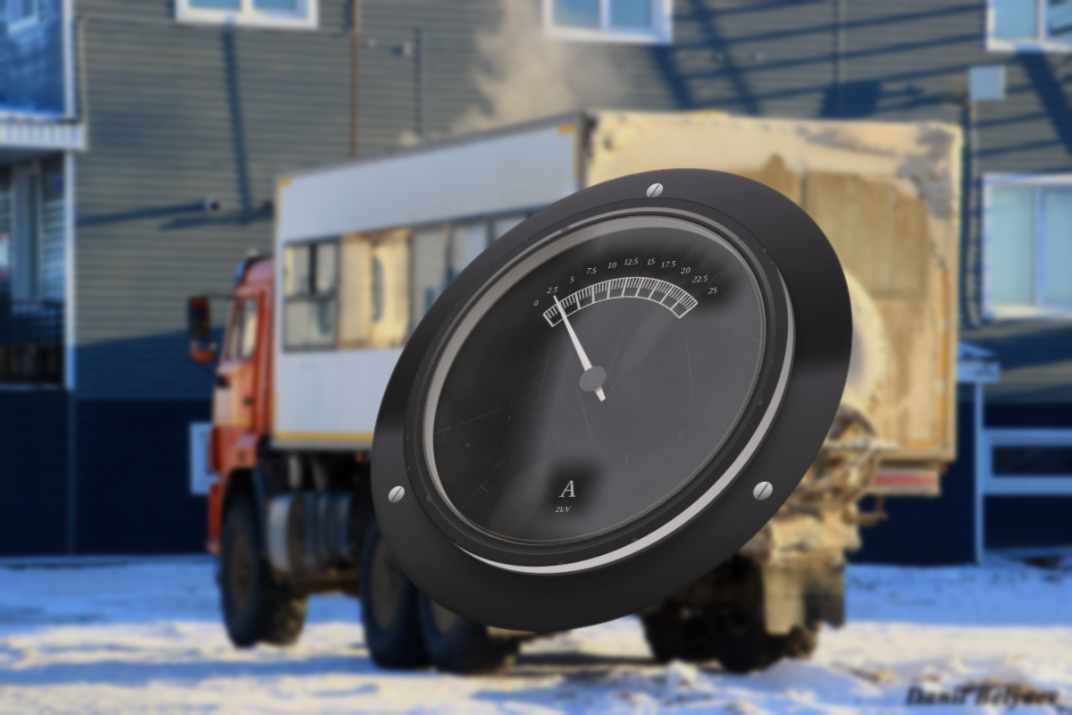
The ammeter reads 2.5A
